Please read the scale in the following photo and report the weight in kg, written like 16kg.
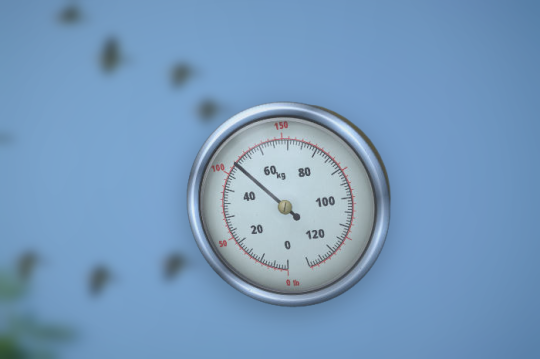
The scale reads 50kg
